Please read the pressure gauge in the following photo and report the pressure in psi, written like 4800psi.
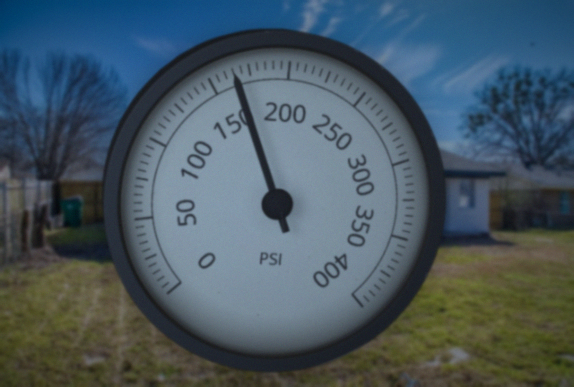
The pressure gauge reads 165psi
